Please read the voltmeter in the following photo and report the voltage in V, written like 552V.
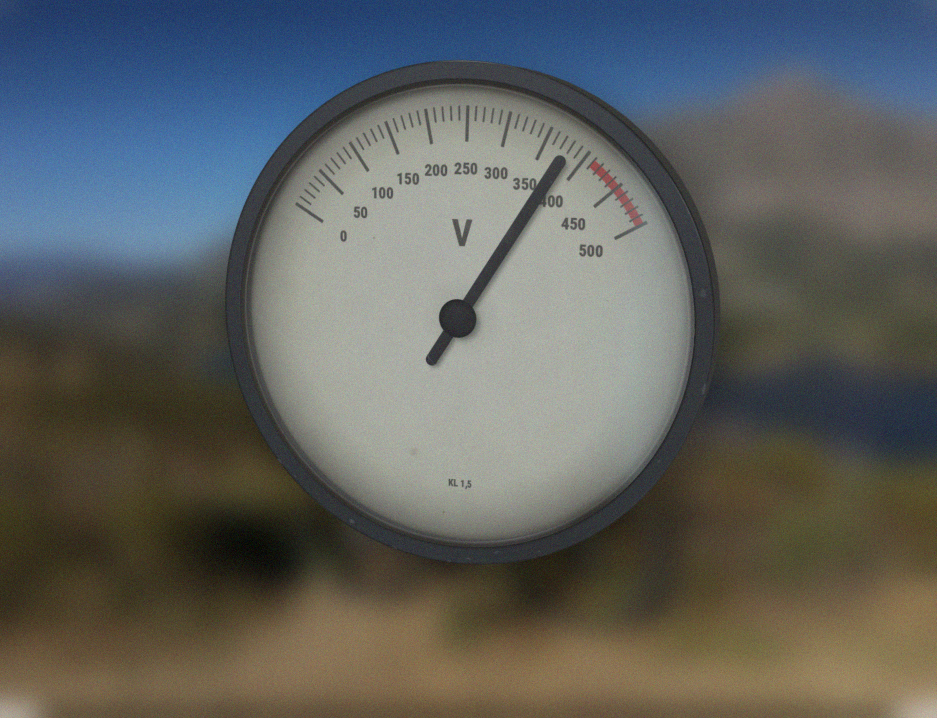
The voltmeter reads 380V
